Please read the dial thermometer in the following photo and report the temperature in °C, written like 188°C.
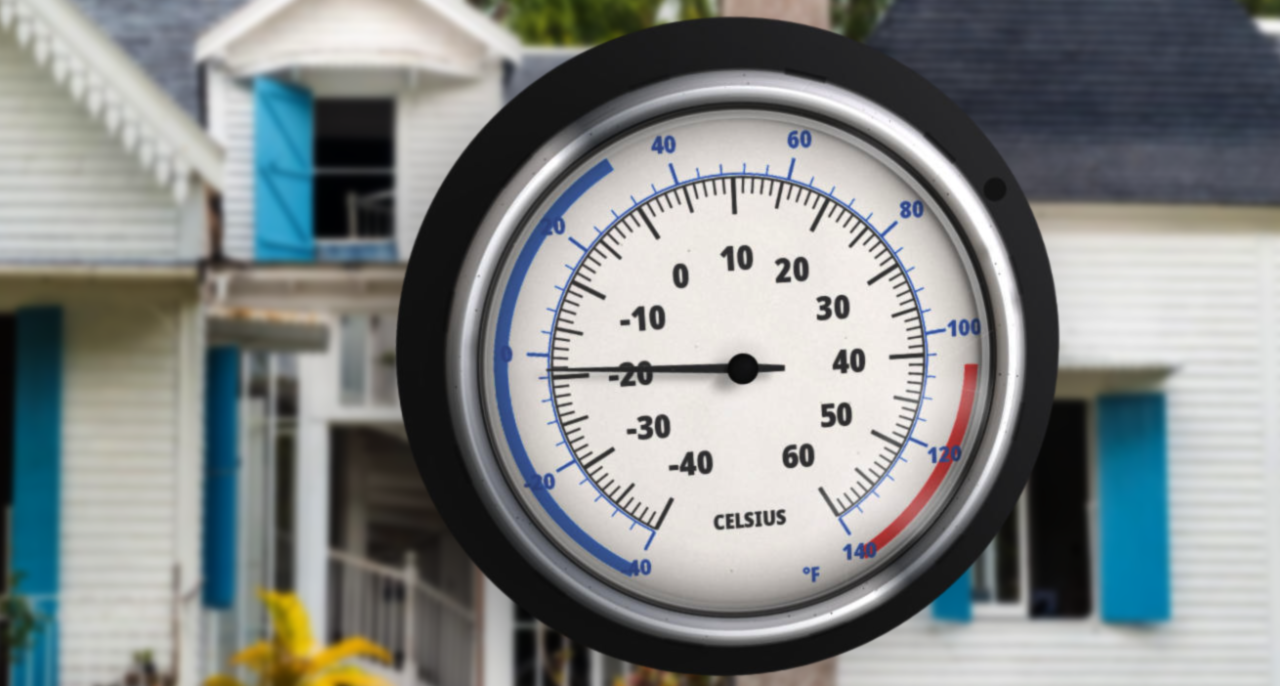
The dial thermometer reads -19°C
